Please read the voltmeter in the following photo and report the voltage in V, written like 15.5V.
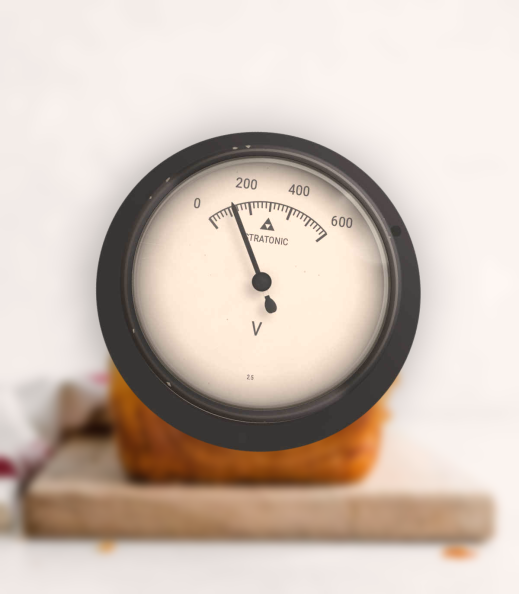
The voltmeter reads 120V
